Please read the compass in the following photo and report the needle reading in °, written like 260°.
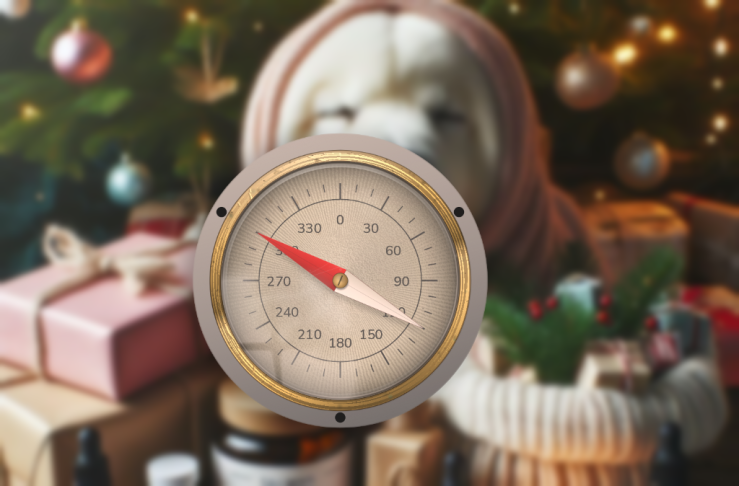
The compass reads 300°
